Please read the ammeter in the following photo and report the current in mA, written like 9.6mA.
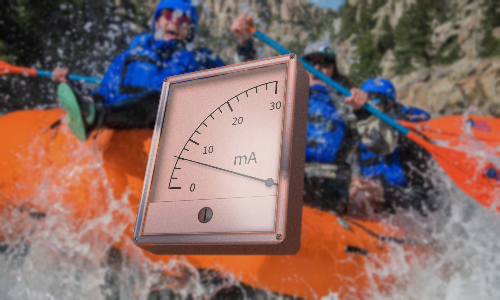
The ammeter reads 6mA
